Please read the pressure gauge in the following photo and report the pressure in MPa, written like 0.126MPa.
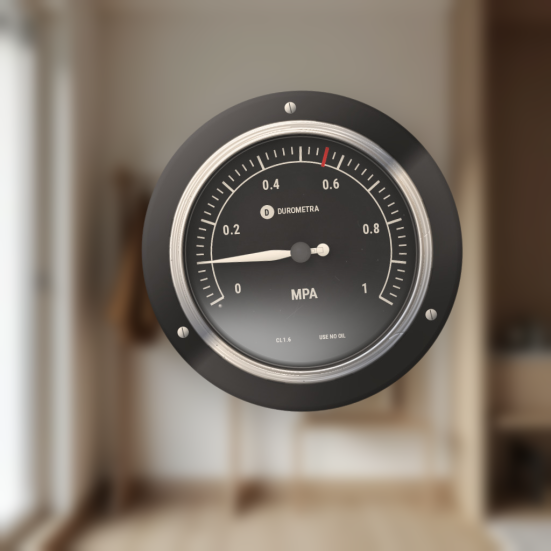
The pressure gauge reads 0.1MPa
